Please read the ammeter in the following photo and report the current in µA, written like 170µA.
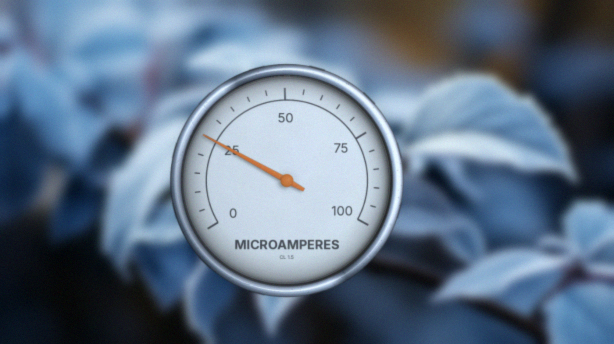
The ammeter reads 25µA
